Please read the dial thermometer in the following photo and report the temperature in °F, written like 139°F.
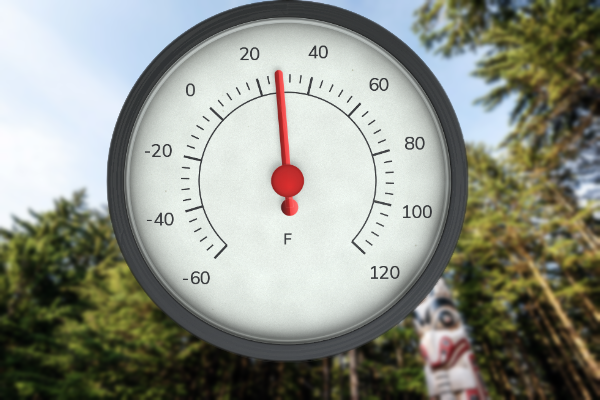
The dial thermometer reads 28°F
